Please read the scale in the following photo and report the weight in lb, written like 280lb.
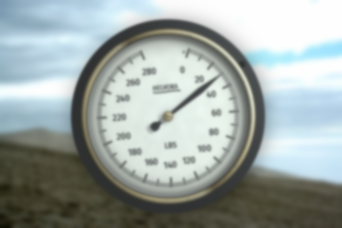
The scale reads 30lb
